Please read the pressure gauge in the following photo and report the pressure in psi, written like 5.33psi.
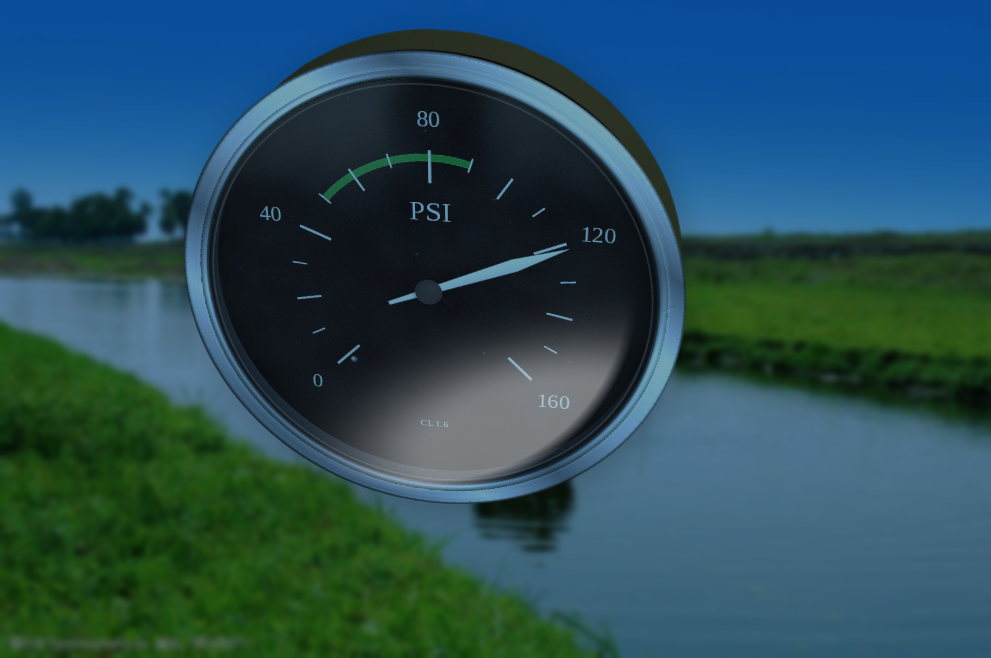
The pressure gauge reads 120psi
